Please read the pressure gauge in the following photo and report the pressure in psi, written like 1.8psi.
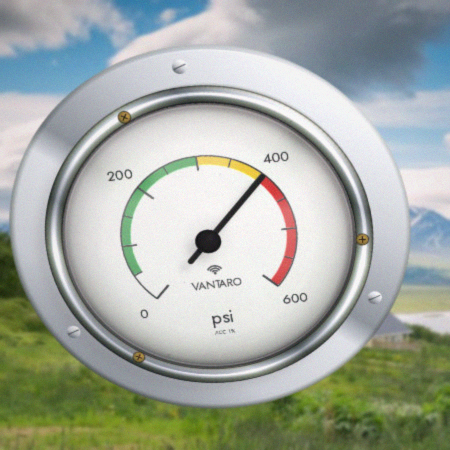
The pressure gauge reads 400psi
